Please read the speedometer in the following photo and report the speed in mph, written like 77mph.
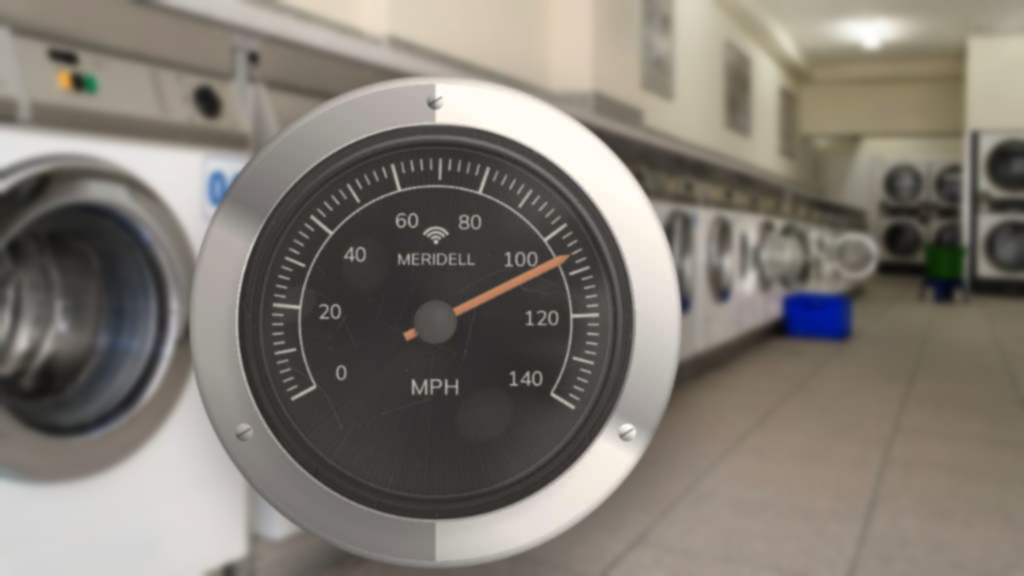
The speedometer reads 106mph
